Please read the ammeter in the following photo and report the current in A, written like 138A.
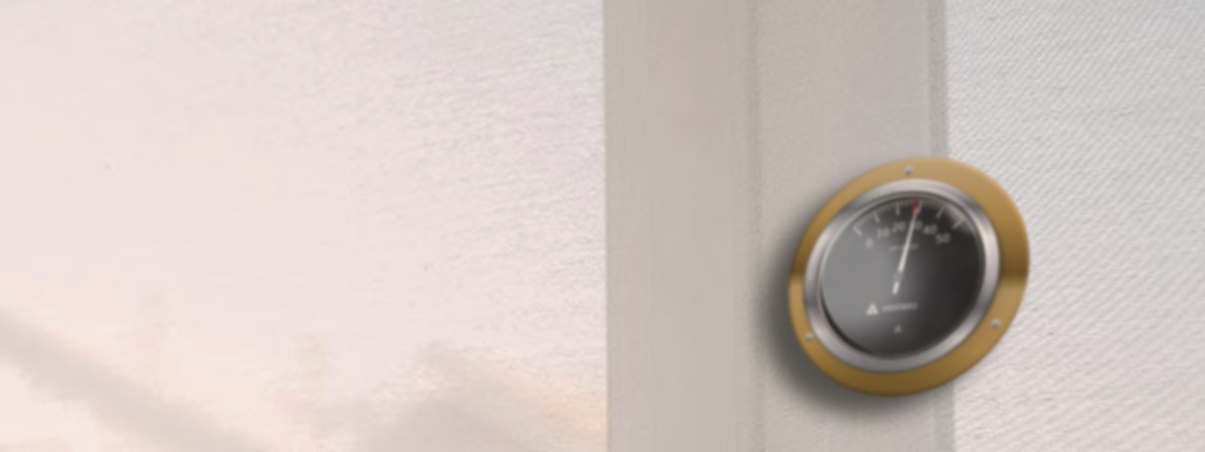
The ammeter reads 30A
